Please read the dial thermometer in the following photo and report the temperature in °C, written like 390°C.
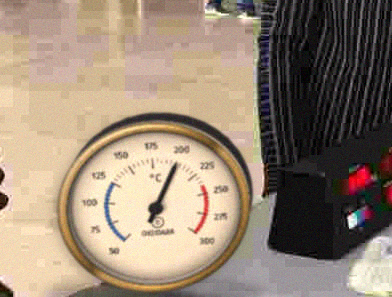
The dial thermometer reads 200°C
